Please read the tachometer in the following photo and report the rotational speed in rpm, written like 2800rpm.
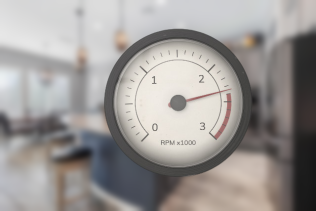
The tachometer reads 2350rpm
